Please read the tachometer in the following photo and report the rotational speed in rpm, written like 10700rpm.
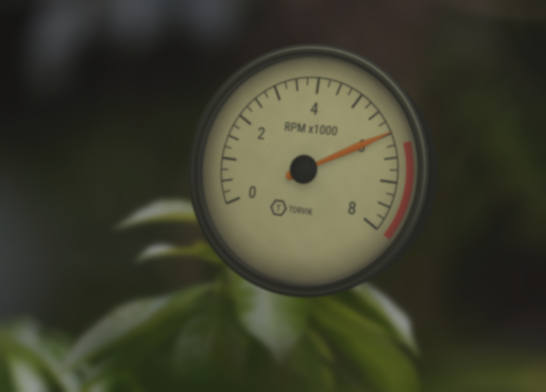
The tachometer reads 6000rpm
